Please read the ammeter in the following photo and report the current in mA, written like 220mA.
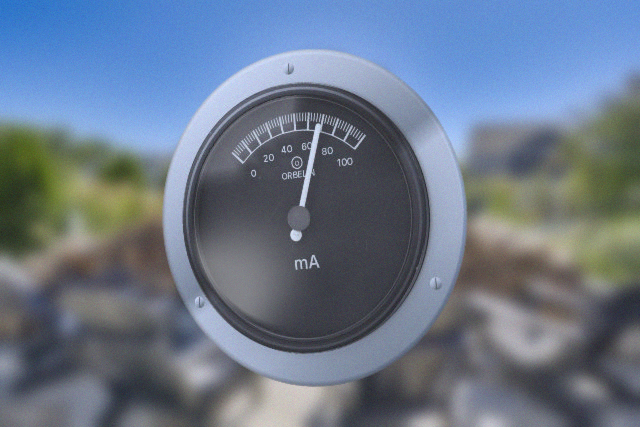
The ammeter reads 70mA
